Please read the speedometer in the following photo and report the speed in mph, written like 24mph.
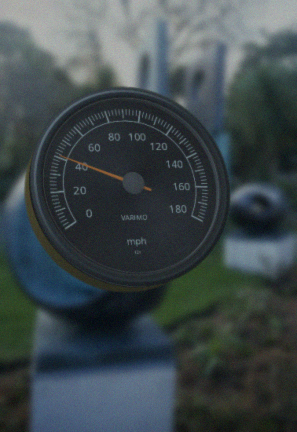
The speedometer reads 40mph
